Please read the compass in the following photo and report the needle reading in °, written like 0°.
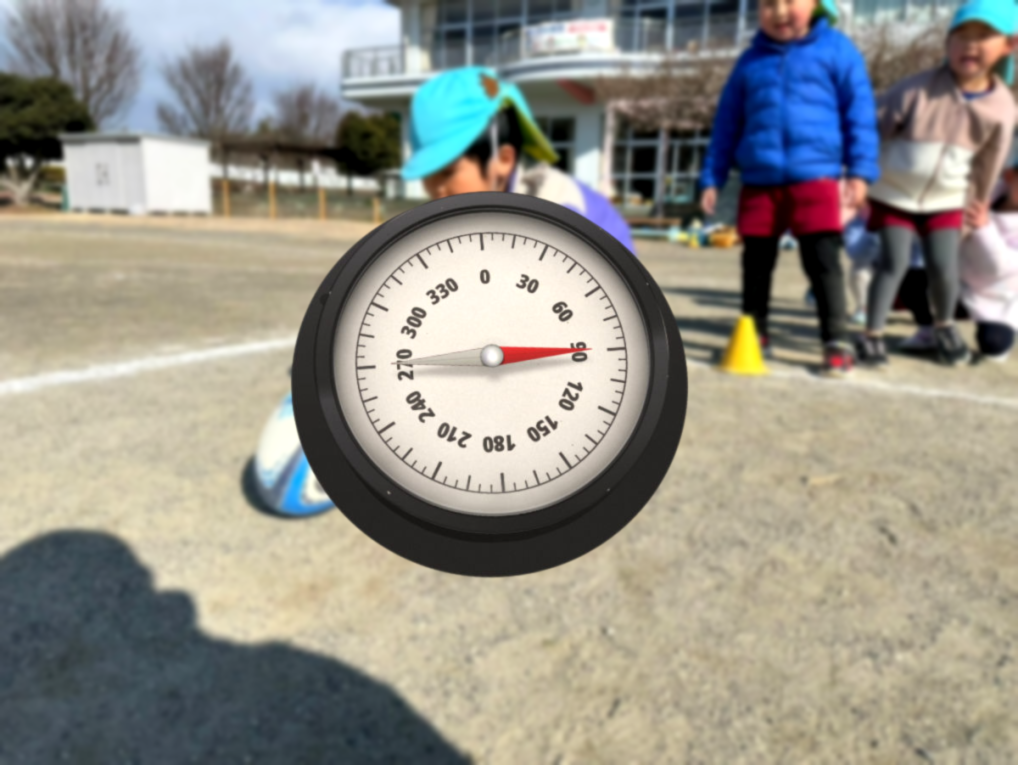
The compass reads 90°
